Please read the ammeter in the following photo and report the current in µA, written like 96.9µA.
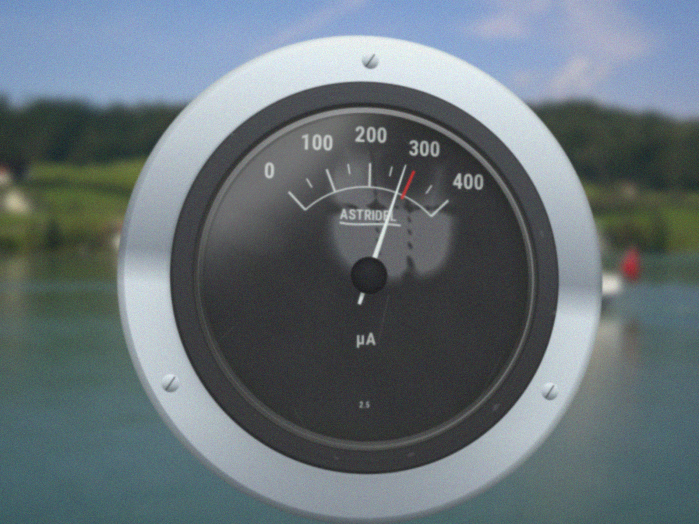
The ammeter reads 275µA
